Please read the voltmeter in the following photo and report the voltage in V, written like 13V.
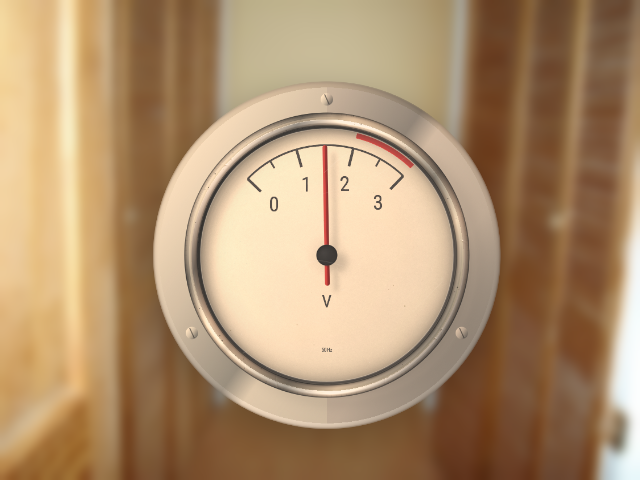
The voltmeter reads 1.5V
